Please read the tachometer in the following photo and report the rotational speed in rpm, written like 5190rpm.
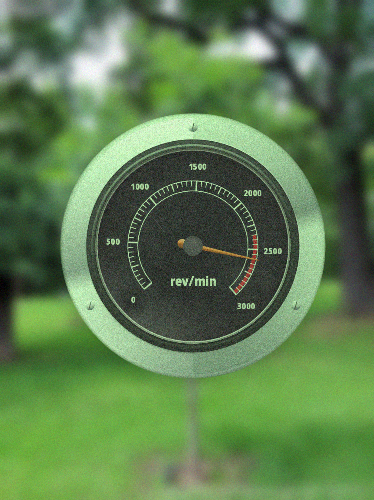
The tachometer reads 2600rpm
